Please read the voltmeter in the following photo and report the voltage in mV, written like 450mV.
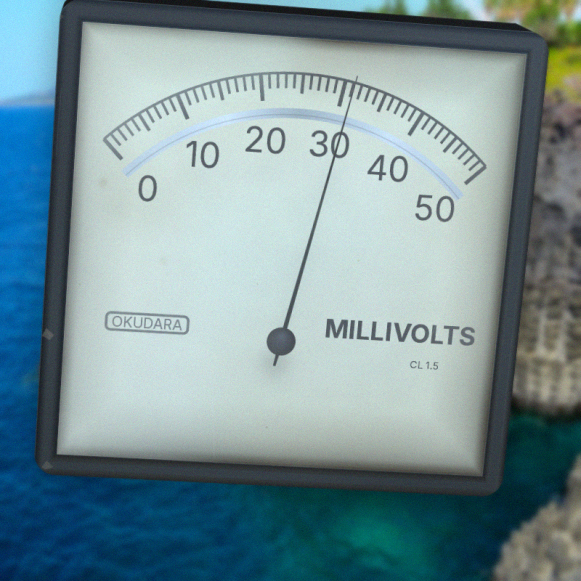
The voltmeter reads 31mV
